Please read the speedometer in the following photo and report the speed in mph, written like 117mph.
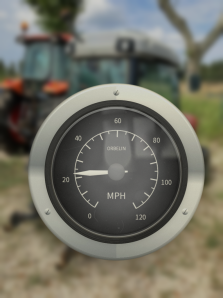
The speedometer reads 22.5mph
